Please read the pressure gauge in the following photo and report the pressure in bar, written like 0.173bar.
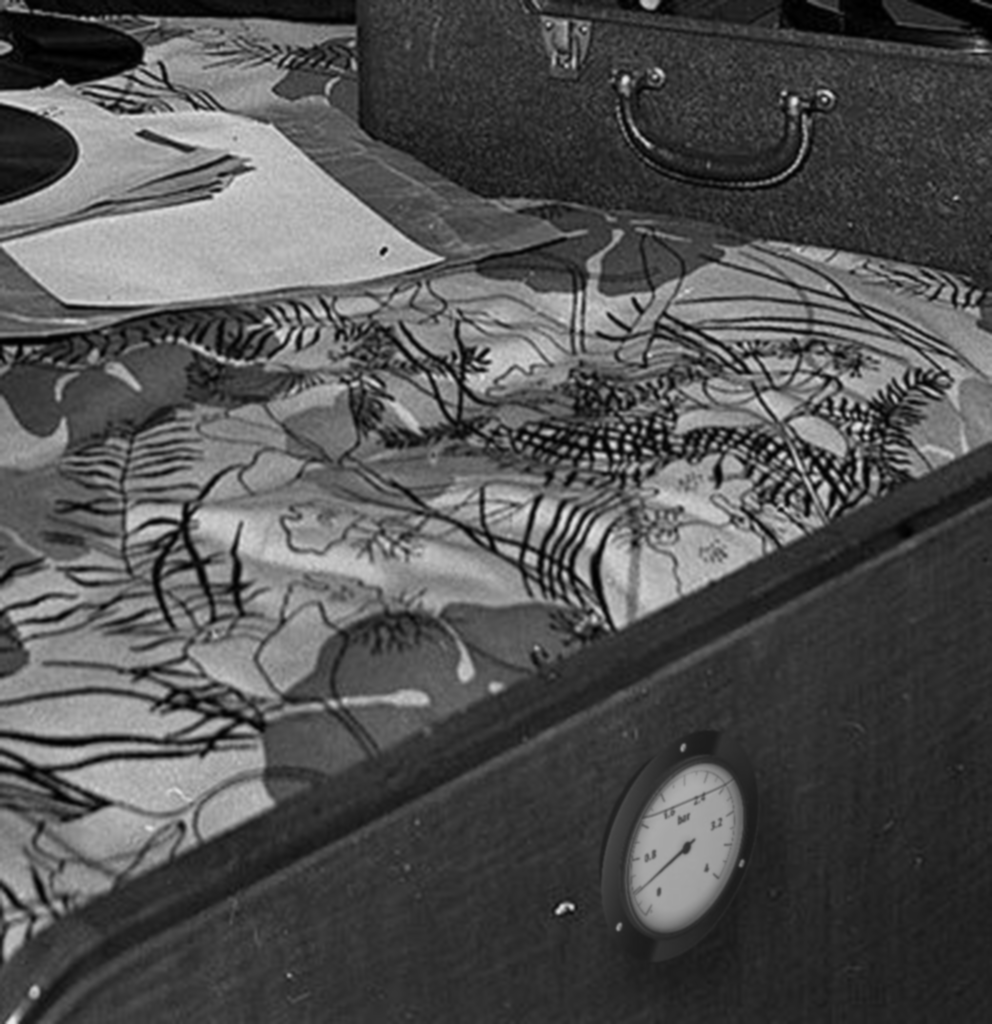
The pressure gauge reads 0.4bar
